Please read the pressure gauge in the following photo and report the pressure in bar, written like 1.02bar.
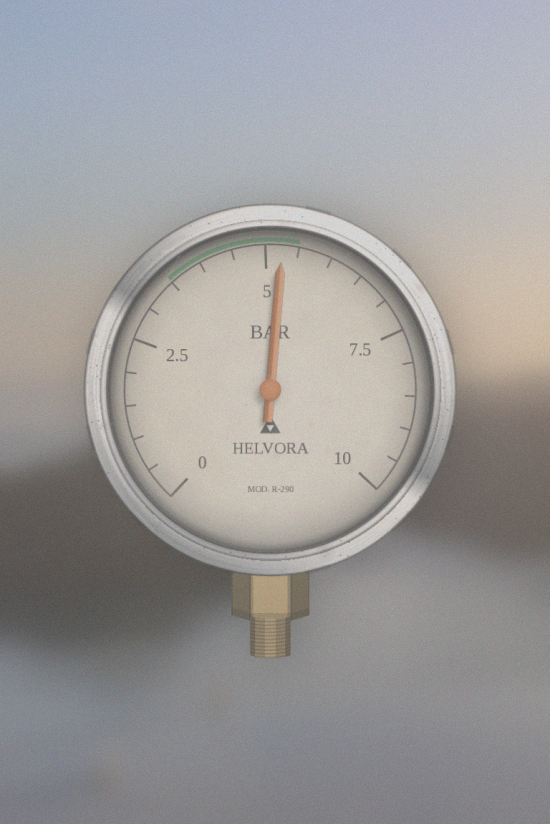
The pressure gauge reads 5.25bar
